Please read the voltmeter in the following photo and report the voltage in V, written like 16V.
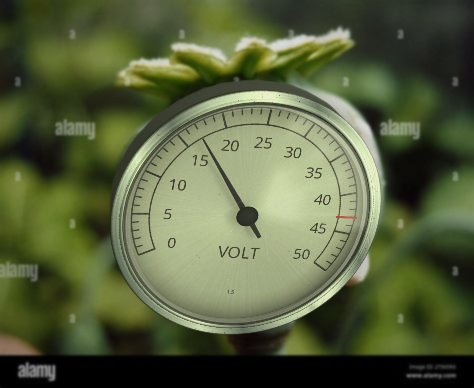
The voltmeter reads 17V
